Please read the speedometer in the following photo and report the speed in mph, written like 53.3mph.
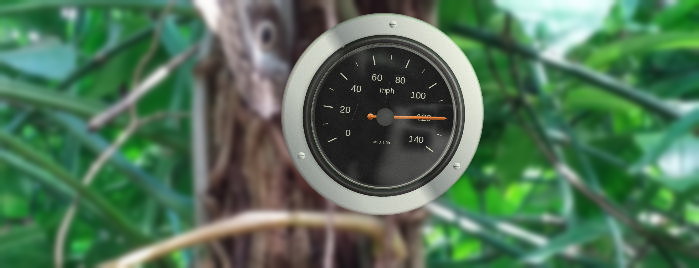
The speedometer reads 120mph
